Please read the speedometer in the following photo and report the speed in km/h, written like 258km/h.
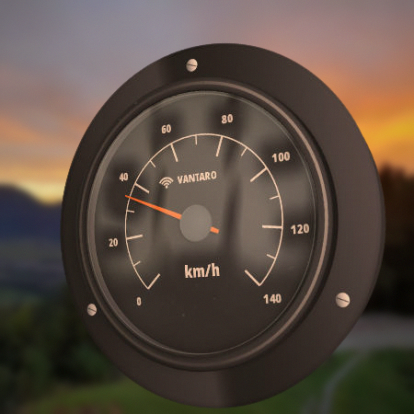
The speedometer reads 35km/h
